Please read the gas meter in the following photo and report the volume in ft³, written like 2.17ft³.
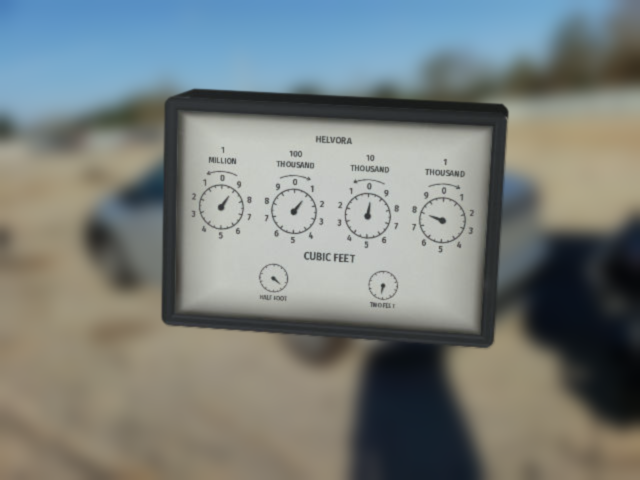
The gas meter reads 909800ft³
